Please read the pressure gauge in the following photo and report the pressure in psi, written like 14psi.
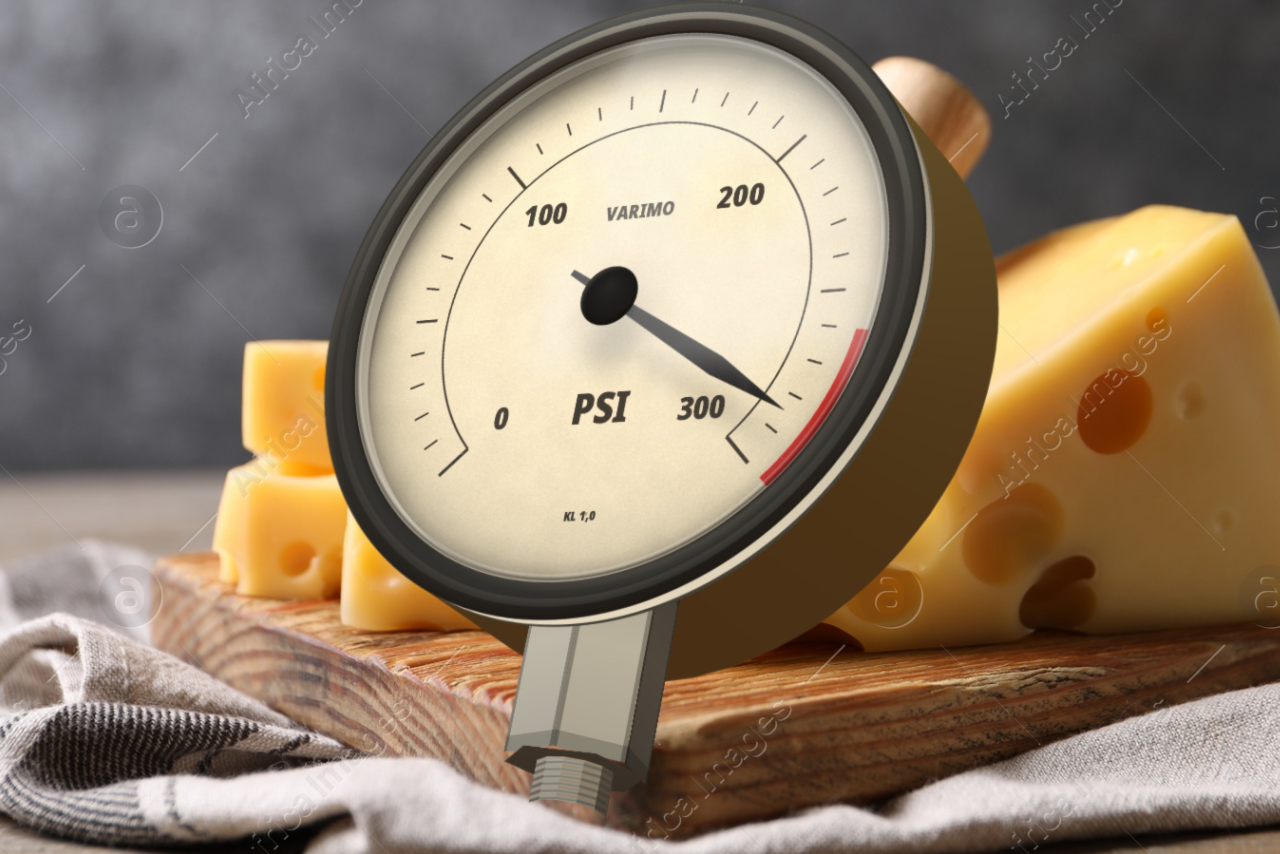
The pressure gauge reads 285psi
